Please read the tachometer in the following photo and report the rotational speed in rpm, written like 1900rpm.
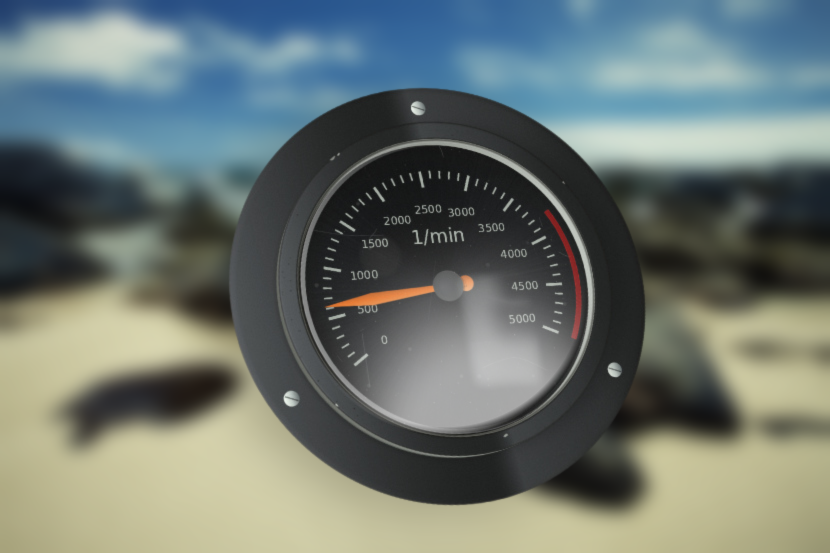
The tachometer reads 600rpm
